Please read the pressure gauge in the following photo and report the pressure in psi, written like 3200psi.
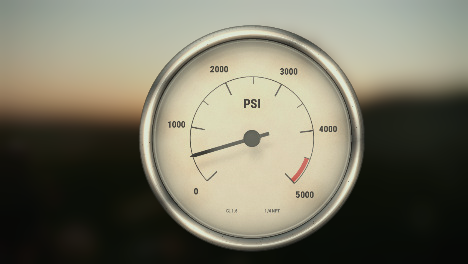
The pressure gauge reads 500psi
